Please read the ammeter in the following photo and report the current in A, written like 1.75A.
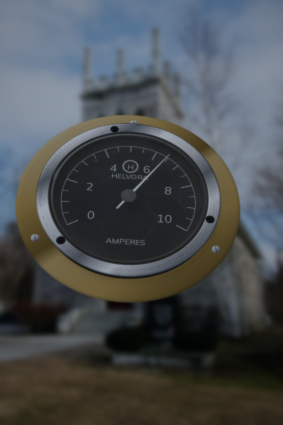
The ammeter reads 6.5A
